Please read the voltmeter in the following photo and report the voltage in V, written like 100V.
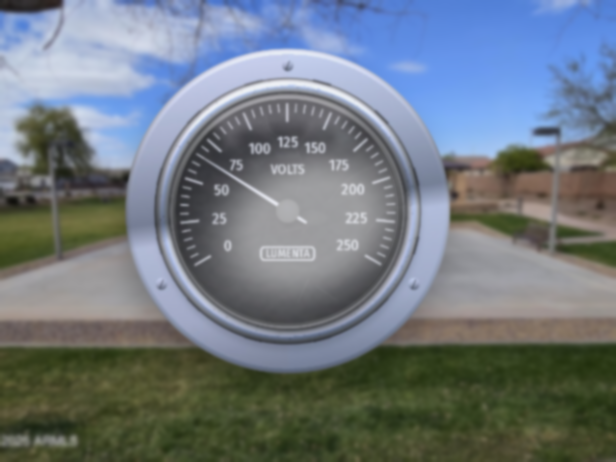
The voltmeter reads 65V
